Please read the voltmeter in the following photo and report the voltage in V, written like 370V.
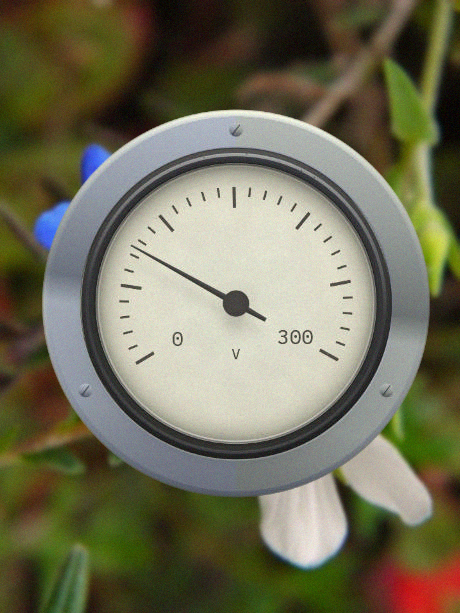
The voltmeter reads 75V
